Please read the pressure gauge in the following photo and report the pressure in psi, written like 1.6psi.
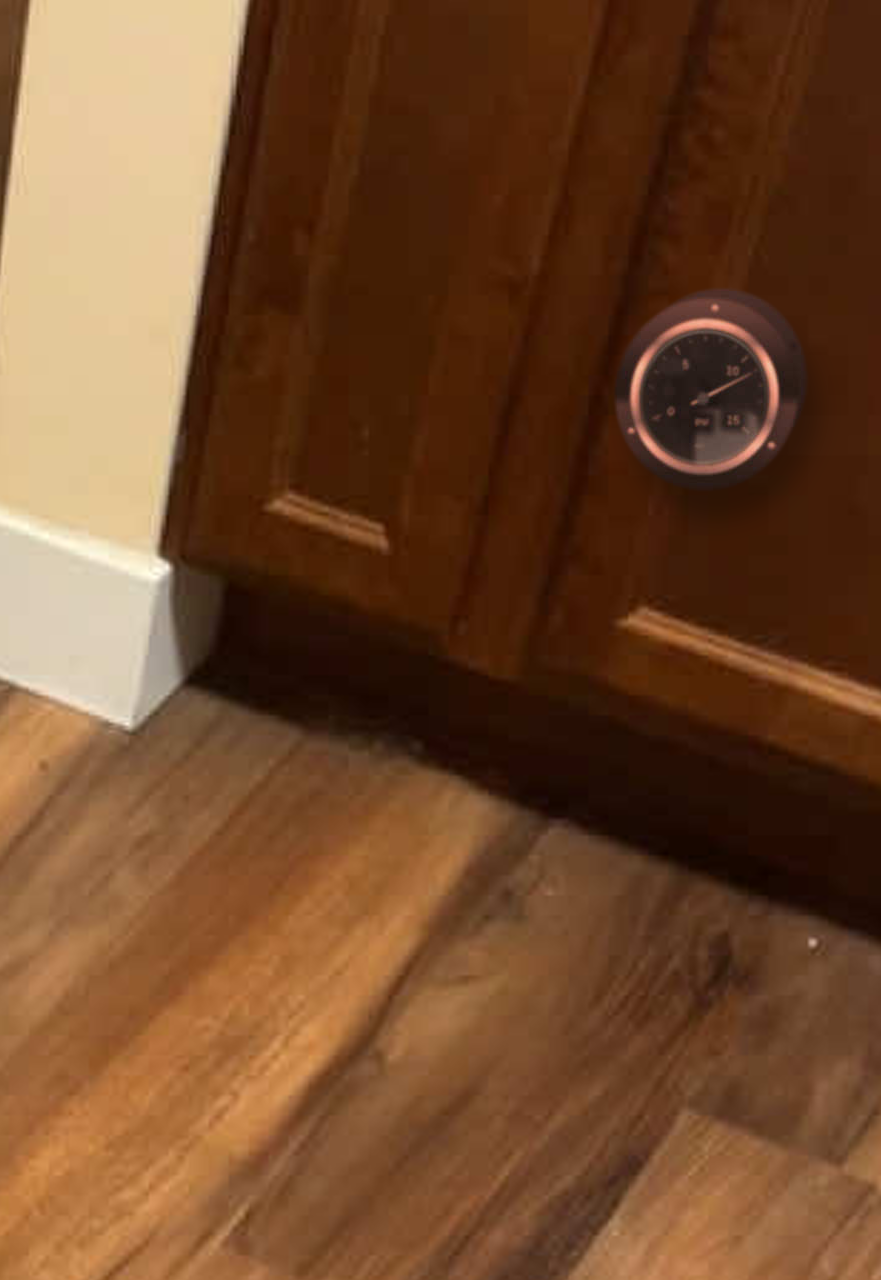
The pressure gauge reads 11psi
